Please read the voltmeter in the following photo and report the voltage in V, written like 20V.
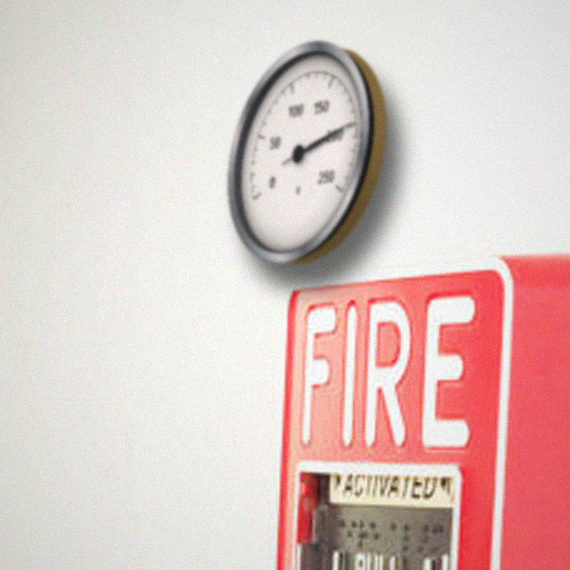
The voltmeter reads 200V
